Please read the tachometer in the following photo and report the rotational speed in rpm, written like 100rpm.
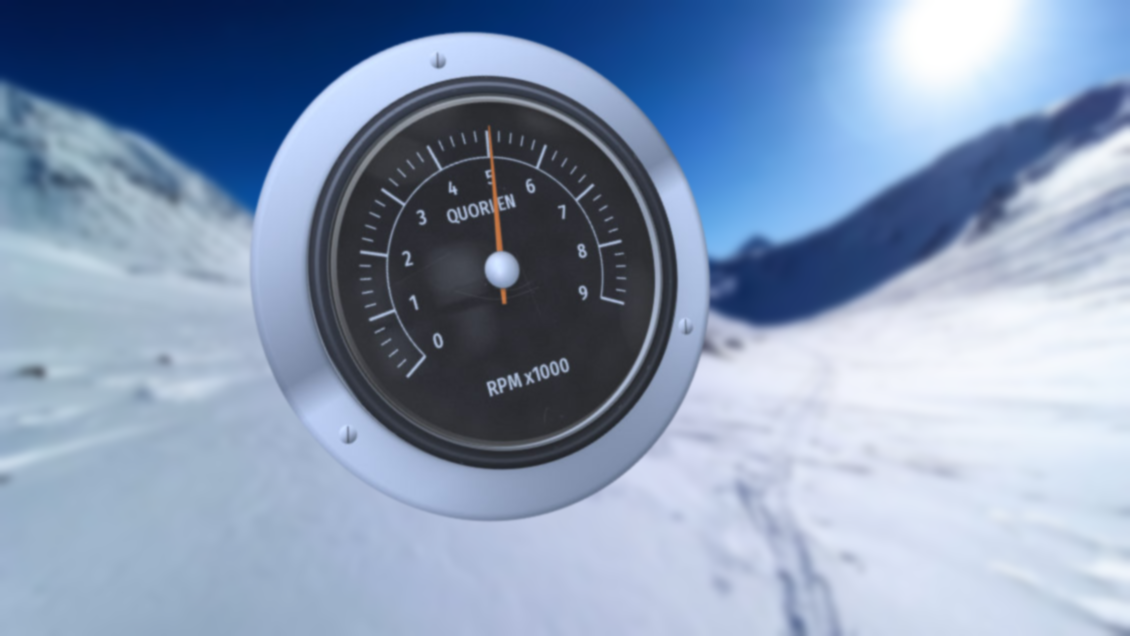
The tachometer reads 5000rpm
